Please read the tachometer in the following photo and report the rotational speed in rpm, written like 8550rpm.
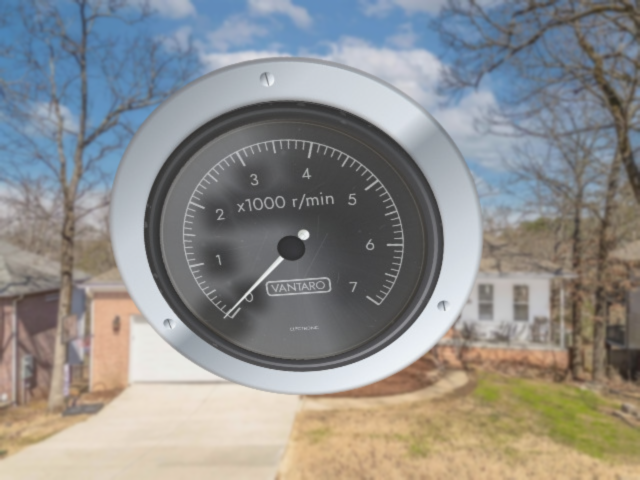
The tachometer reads 100rpm
